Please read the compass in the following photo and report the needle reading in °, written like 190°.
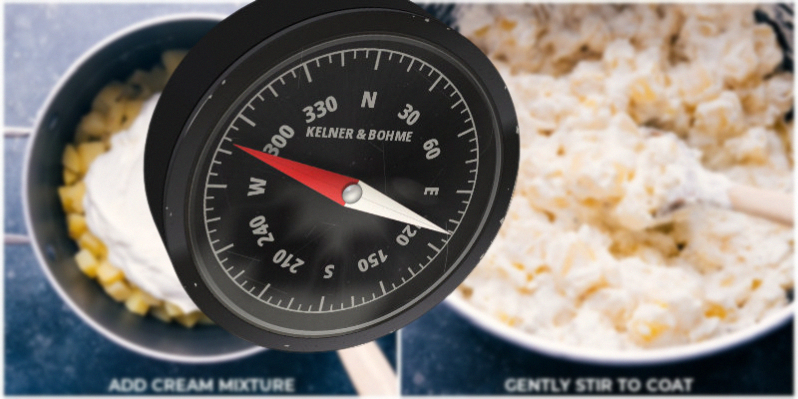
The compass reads 290°
